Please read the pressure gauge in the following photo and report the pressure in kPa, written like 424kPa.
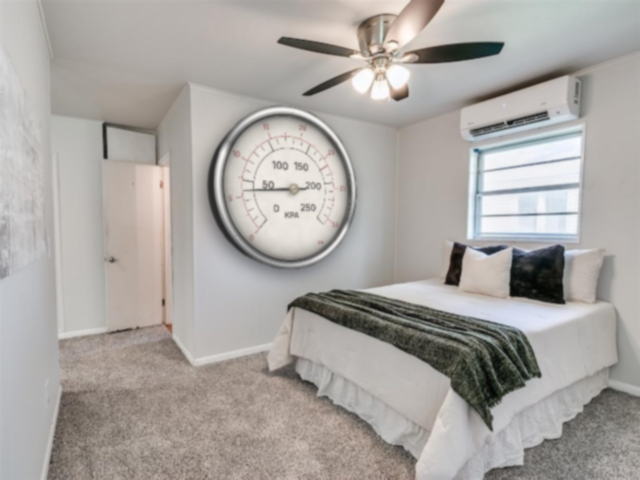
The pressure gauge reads 40kPa
